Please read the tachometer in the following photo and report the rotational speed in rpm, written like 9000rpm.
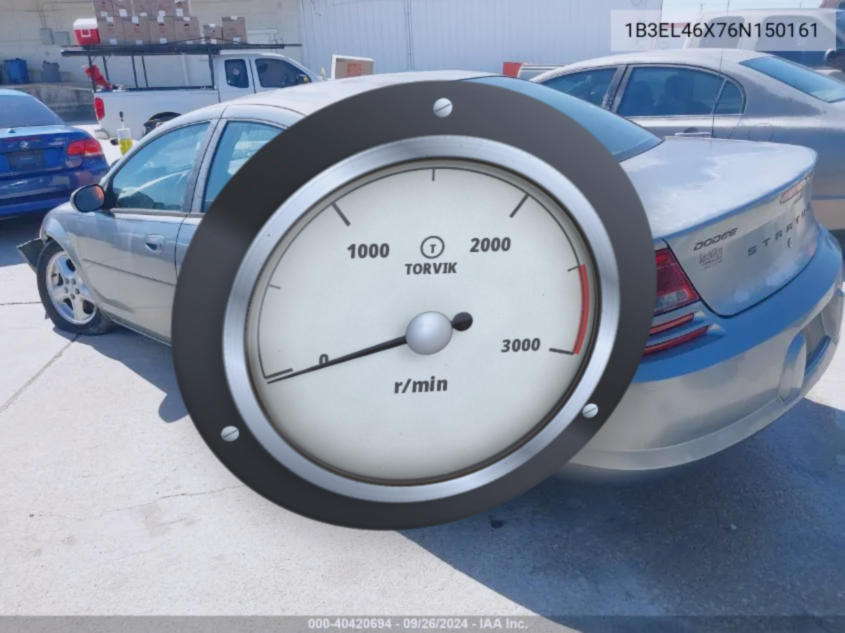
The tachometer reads 0rpm
